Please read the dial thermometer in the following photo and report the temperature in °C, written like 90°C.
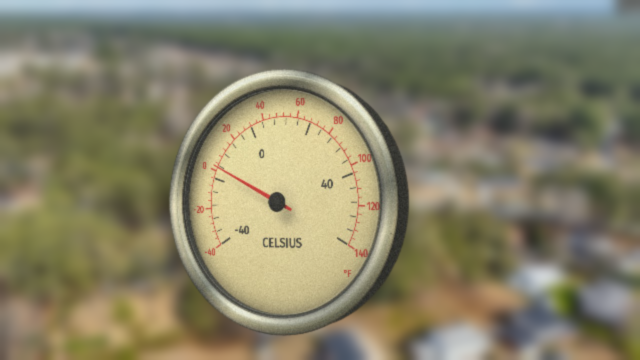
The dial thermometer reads -16°C
